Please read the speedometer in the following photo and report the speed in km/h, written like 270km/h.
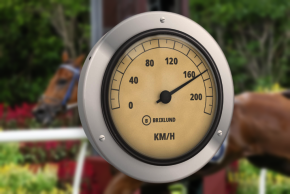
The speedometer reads 170km/h
